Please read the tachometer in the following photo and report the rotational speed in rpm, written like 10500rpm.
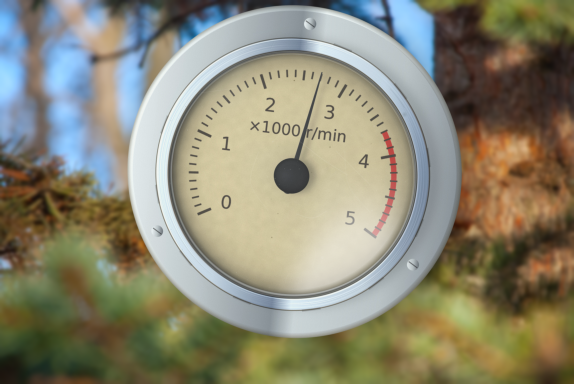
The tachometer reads 2700rpm
